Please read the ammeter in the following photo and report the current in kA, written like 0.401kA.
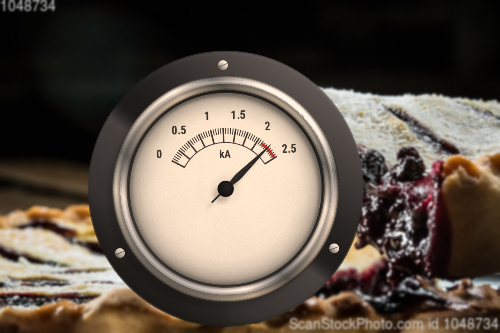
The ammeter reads 2.25kA
